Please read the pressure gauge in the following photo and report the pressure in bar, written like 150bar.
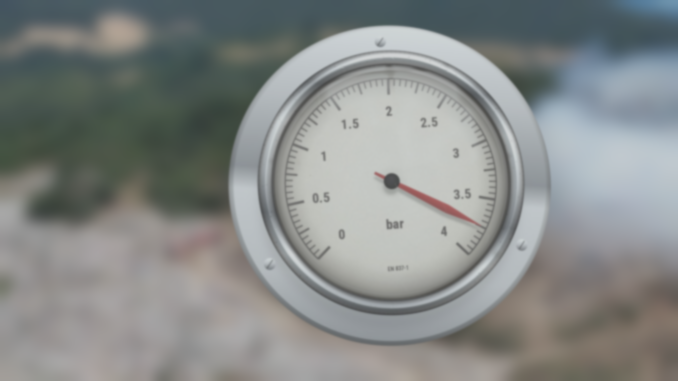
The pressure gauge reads 3.75bar
